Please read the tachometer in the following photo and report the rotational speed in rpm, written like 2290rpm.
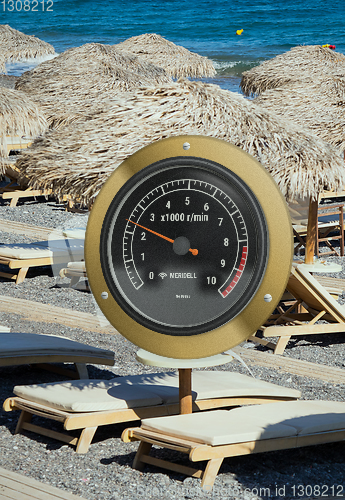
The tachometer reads 2400rpm
